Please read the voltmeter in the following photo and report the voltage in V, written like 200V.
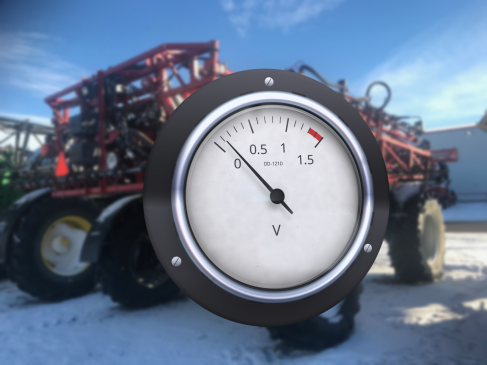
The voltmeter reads 0.1V
